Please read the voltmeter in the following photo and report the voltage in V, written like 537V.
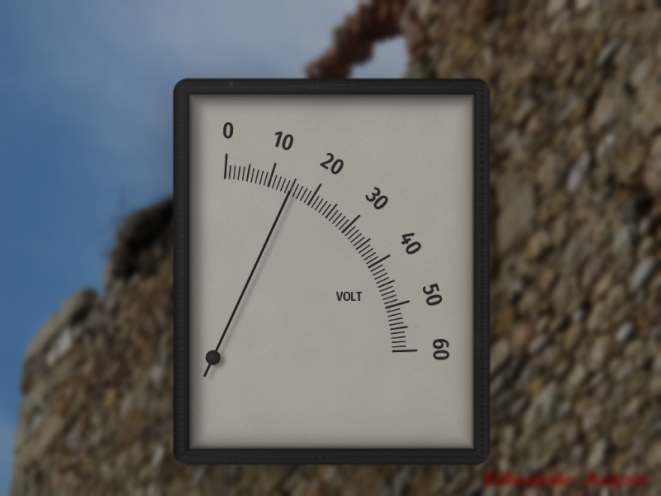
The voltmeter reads 15V
